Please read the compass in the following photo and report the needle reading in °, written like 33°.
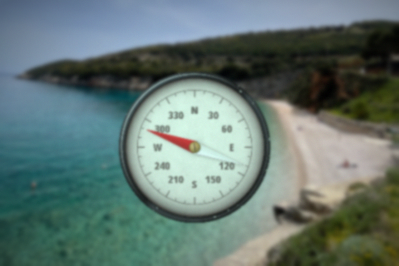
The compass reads 290°
